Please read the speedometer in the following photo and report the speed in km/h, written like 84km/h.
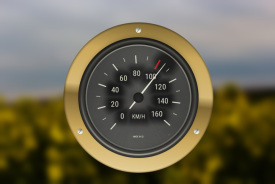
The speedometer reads 105km/h
